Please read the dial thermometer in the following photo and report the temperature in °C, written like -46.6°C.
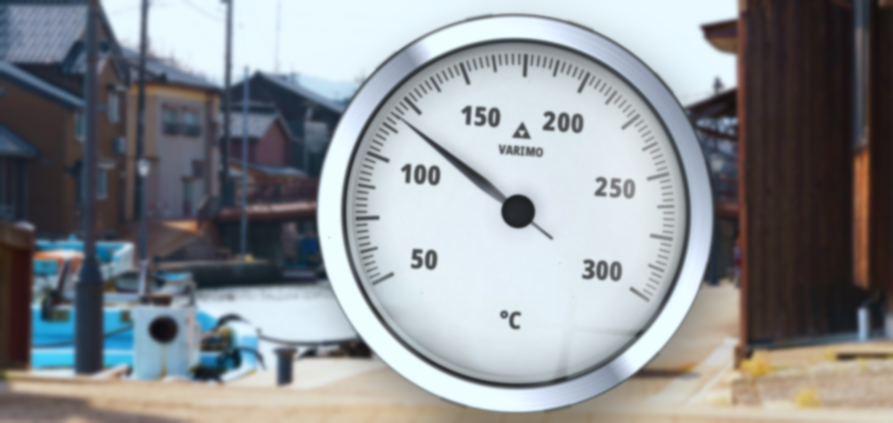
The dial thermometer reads 117.5°C
